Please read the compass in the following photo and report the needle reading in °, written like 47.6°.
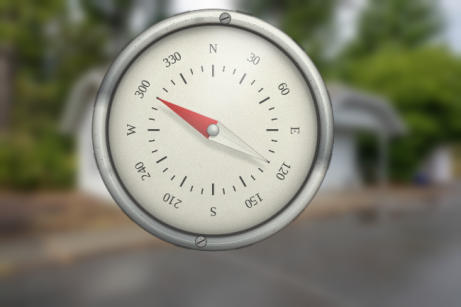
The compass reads 300°
